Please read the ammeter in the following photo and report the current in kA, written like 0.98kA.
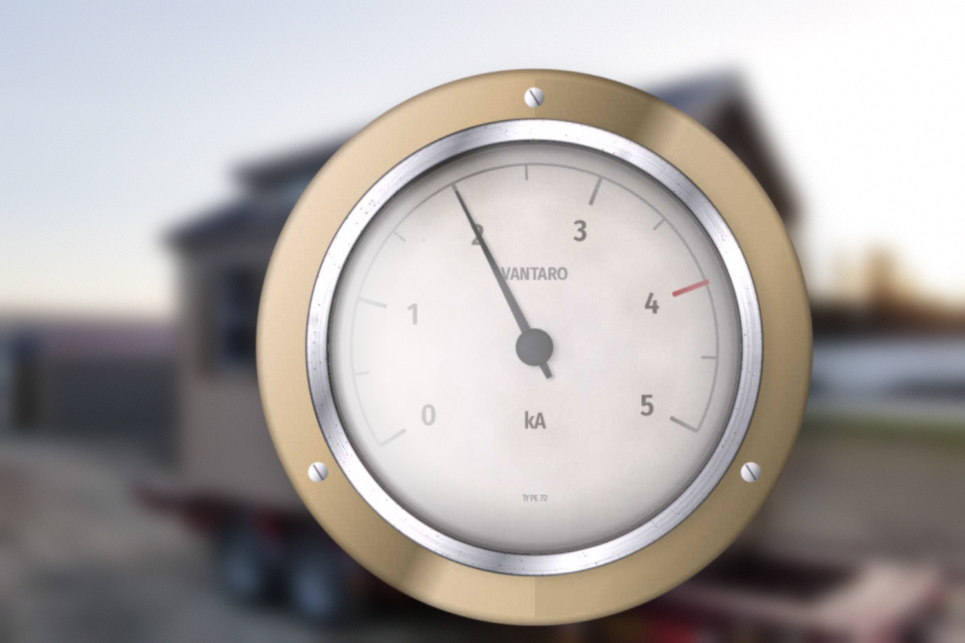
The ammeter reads 2kA
